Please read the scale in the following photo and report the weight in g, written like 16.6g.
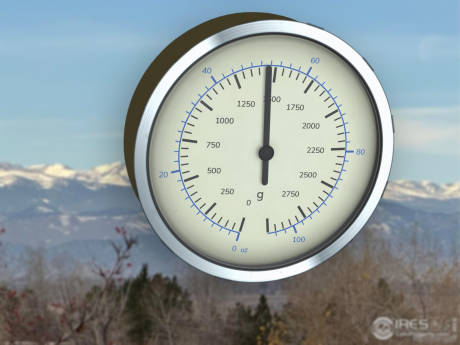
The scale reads 1450g
